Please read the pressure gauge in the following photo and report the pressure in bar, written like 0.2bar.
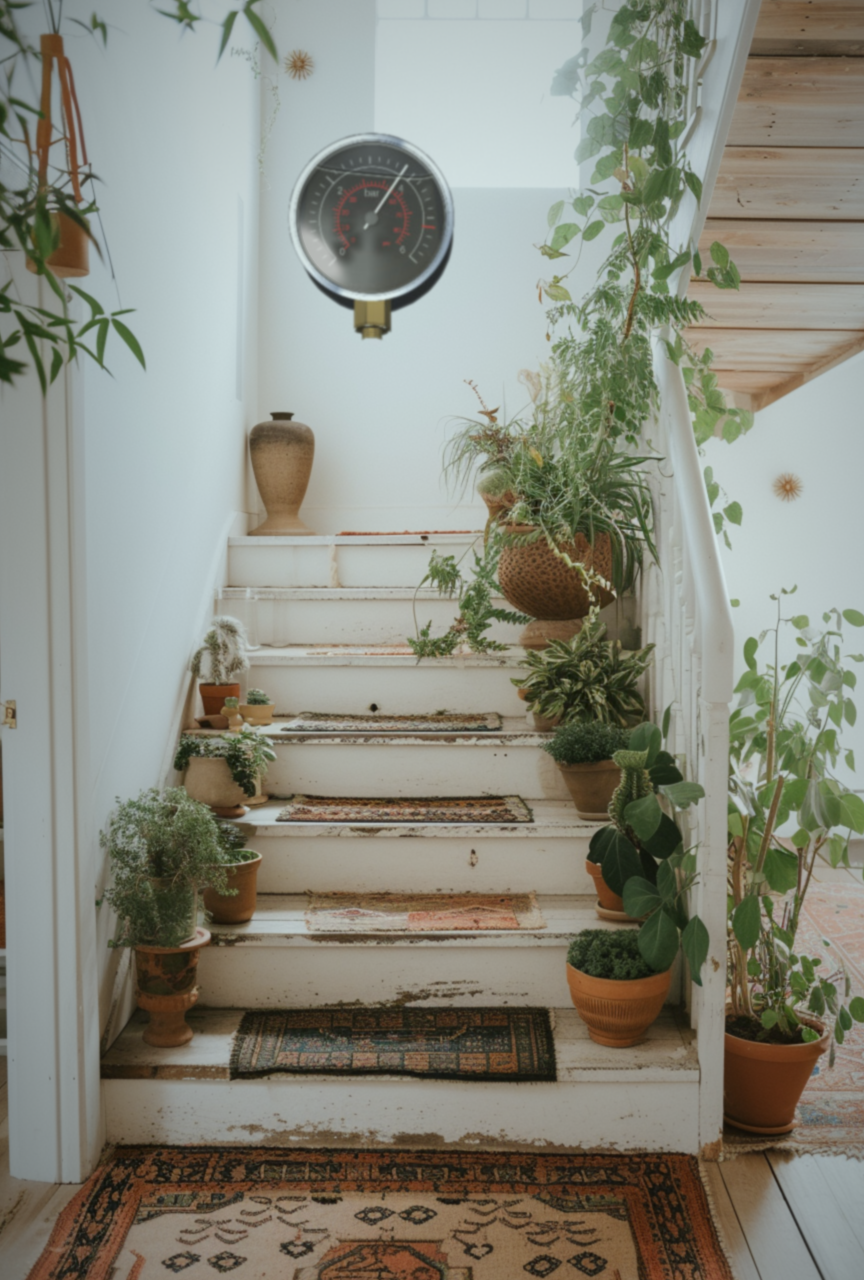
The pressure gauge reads 3.8bar
